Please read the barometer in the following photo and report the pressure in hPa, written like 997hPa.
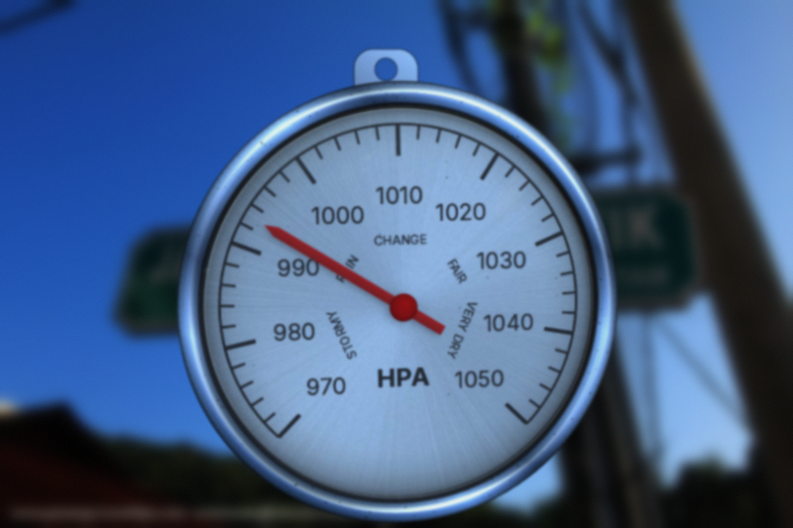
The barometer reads 993hPa
